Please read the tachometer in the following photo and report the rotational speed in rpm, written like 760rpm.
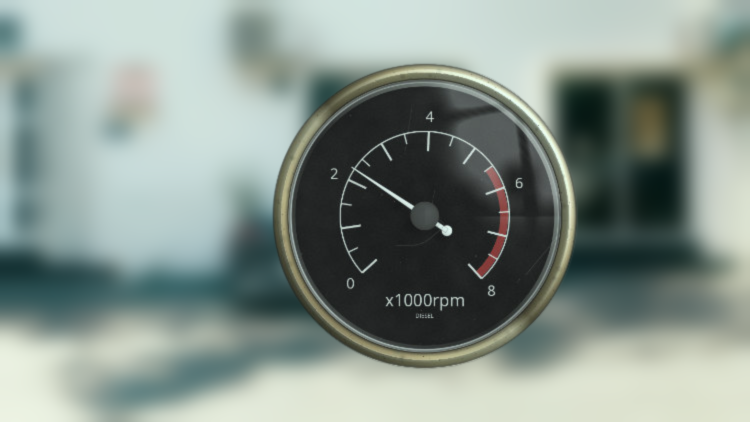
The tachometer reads 2250rpm
